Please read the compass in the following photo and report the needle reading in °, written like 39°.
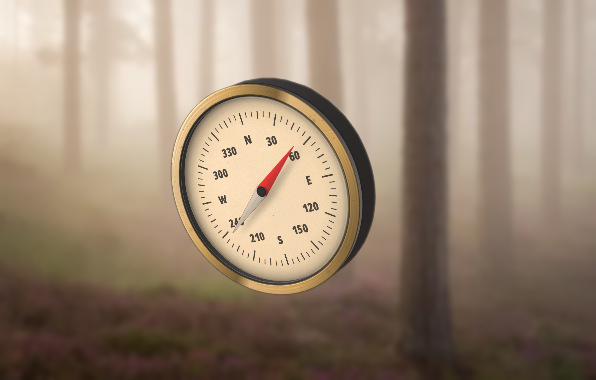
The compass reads 55°
